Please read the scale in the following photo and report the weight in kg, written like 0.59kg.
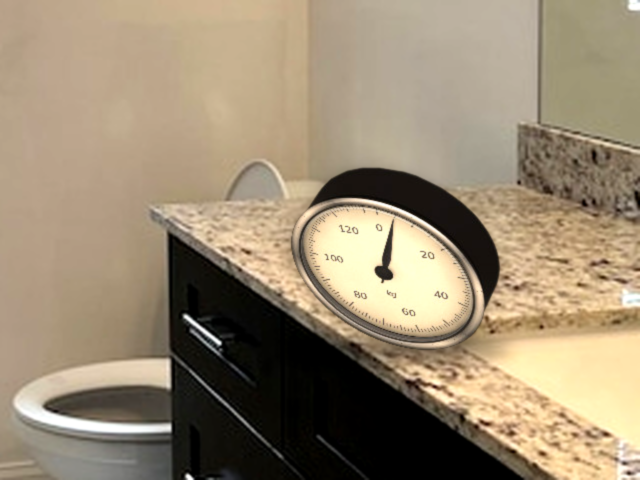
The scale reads 5kg
